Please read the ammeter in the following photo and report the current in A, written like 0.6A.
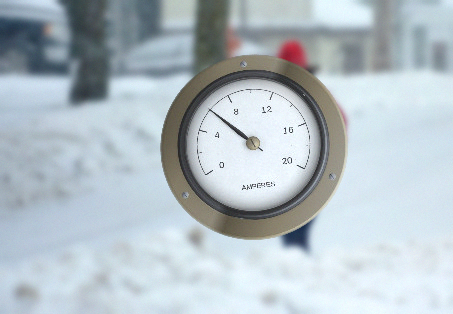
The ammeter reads 6A
